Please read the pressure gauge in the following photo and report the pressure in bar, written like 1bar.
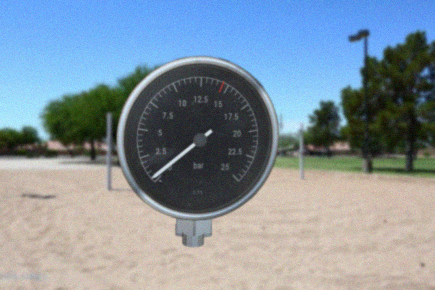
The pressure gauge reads 0.5bar
